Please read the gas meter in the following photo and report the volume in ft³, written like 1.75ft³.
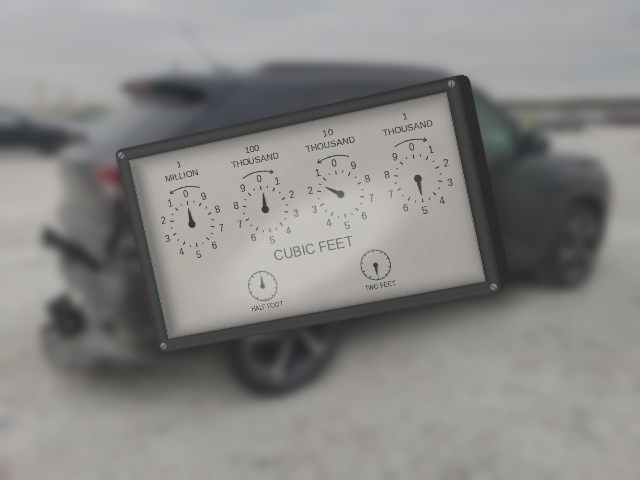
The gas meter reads 1500ft³
